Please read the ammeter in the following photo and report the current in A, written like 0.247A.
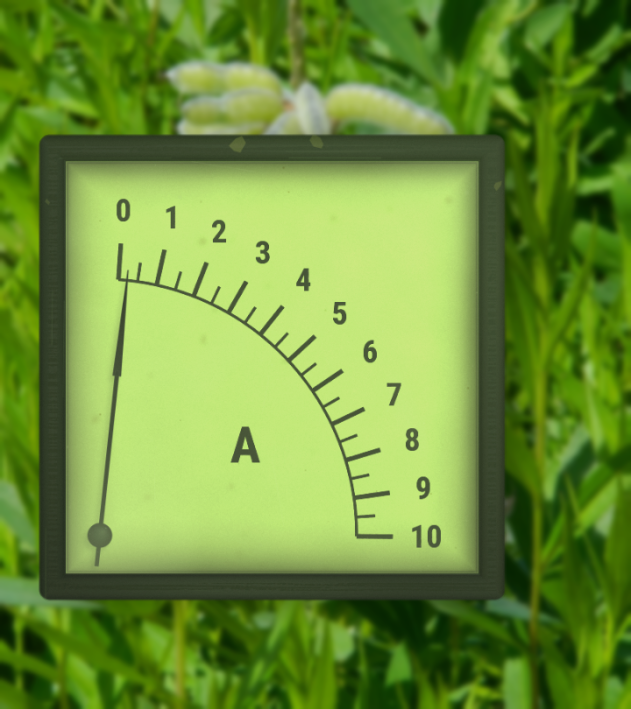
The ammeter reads 0.25A
